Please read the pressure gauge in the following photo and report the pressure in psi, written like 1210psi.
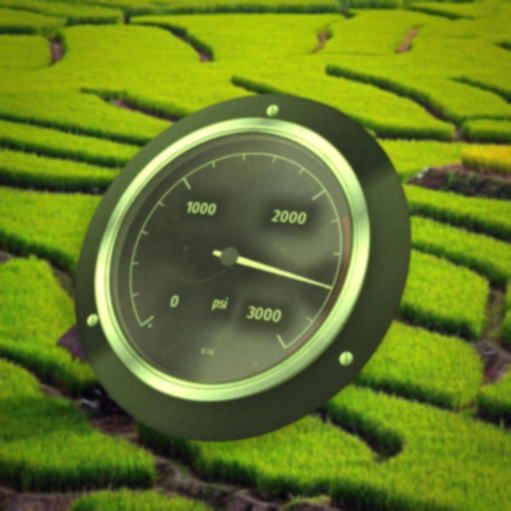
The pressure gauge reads 2600psi
